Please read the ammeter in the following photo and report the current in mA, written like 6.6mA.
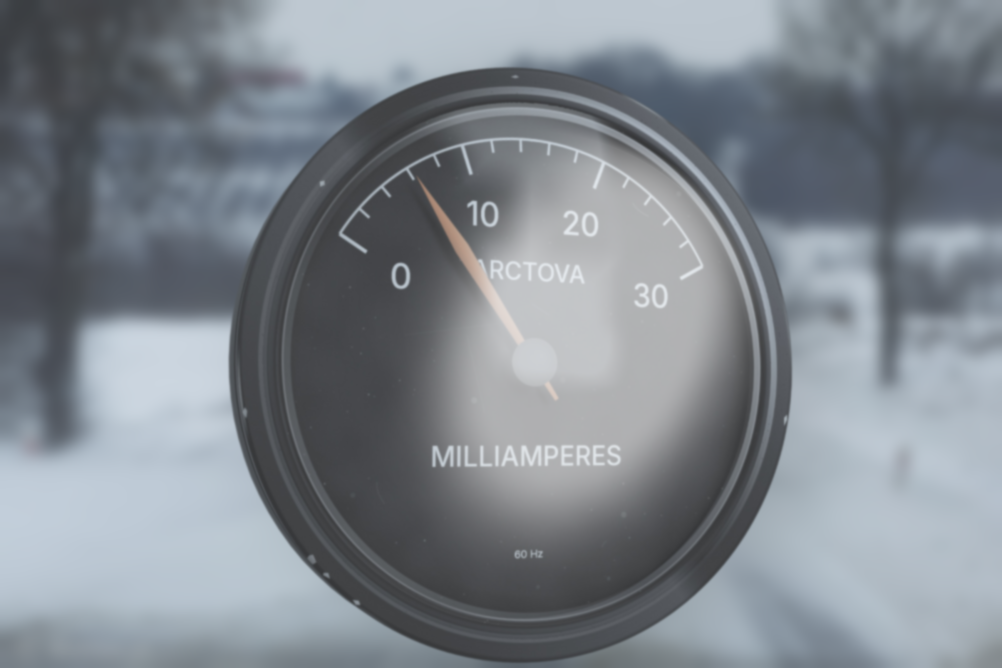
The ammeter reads 6mA
